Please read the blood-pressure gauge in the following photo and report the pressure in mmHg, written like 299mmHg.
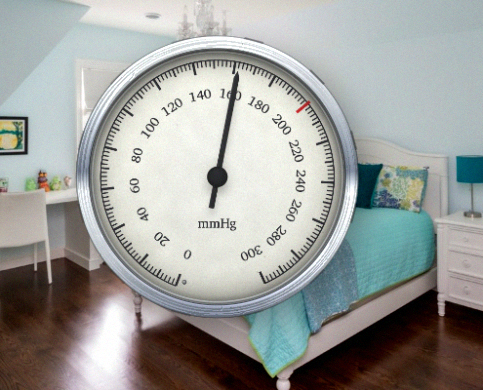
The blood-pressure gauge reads 162mmHg
